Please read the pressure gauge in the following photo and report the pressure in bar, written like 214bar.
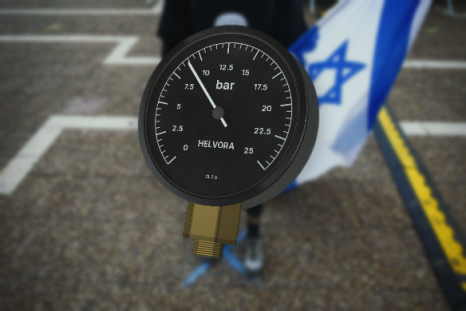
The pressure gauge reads 9bar
